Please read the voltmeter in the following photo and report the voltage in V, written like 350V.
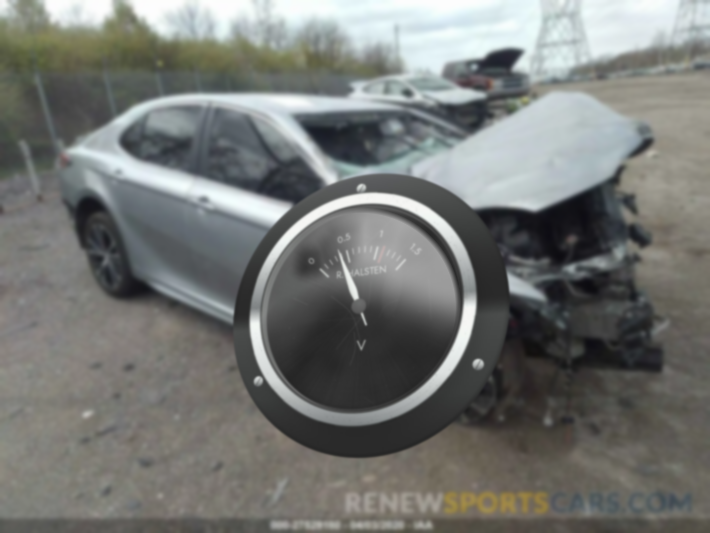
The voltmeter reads 0.4V
